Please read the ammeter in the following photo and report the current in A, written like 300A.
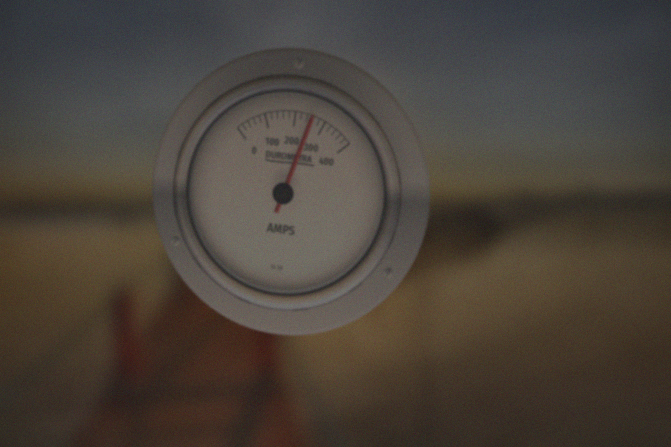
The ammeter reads 260A
